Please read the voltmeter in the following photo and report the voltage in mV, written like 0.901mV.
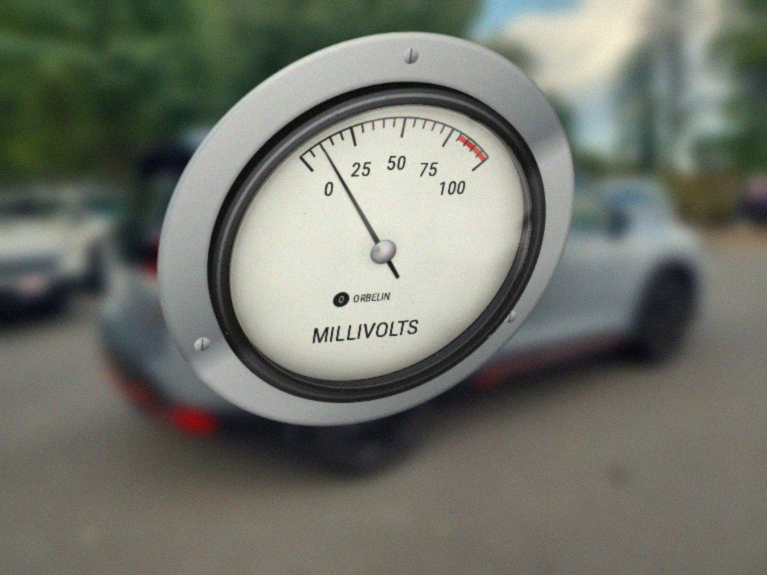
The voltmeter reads 10mV
